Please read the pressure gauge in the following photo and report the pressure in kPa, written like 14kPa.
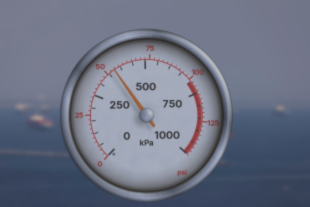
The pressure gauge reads 375kPa
